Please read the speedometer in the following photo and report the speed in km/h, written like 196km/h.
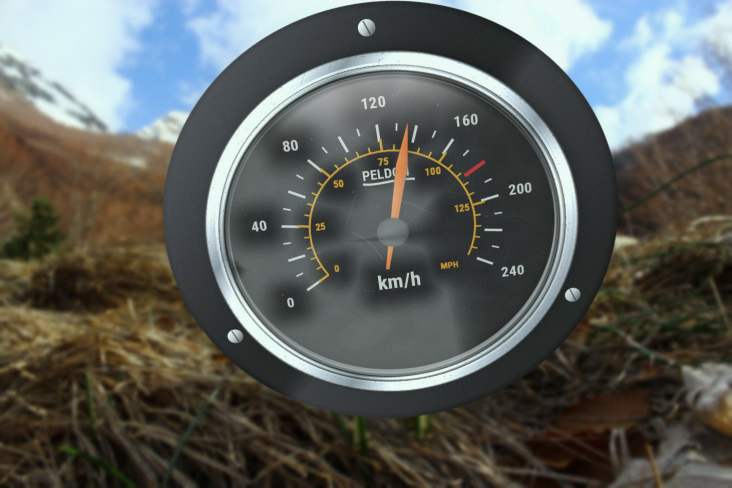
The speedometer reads 135km/h
